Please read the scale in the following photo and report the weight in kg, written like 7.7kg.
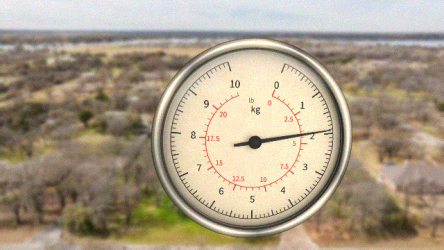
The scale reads 1.9kg
